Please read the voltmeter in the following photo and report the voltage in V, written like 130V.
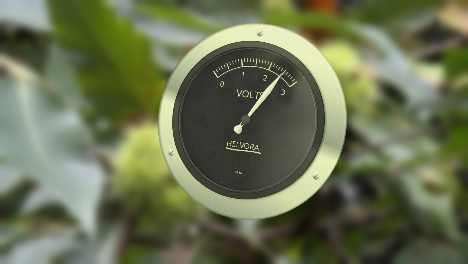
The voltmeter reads 2.5V
